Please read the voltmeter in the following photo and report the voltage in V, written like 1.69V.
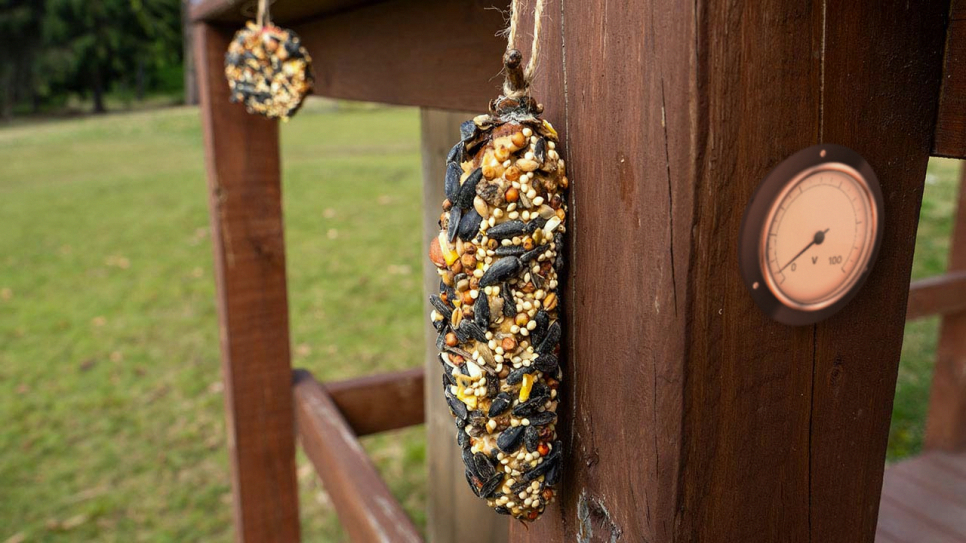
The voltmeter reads 5V
